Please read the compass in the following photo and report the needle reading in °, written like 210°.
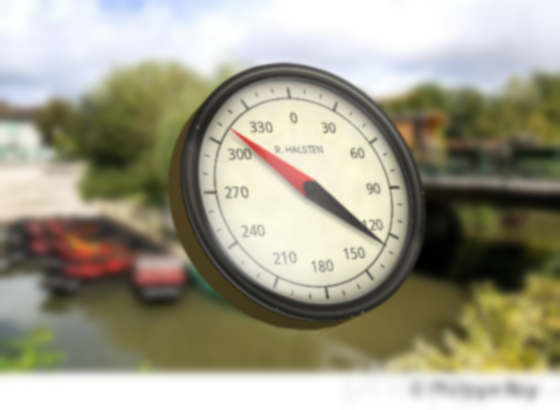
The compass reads 310°
